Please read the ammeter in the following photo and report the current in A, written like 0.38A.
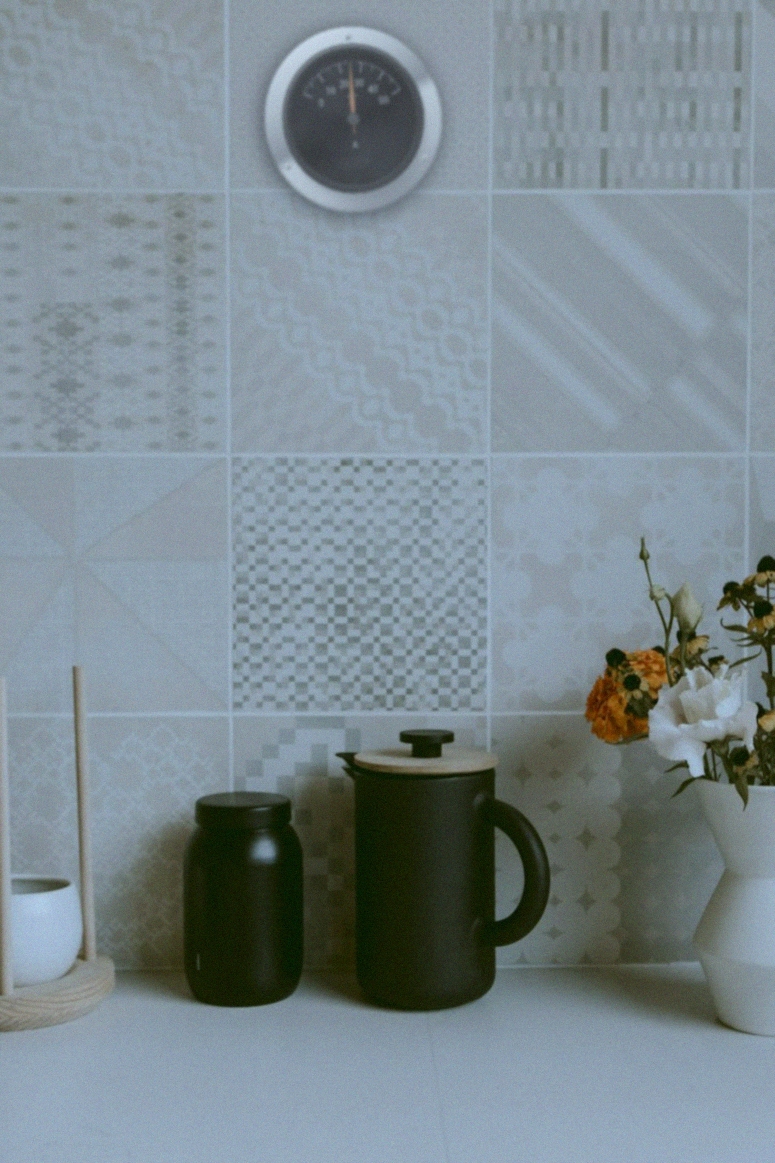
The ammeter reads 25A
